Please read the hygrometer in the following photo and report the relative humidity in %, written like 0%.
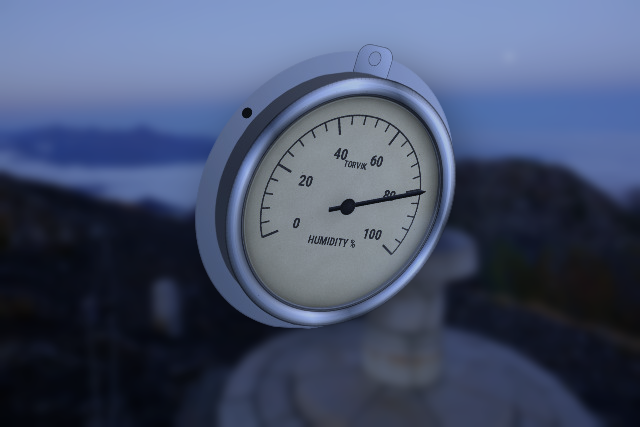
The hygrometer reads 80%
